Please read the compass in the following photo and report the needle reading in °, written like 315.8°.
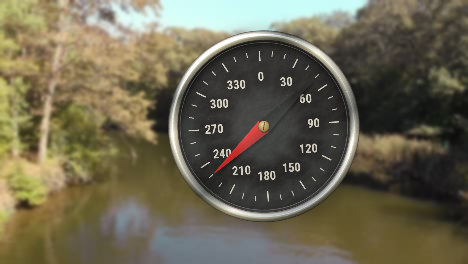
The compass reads 230°
